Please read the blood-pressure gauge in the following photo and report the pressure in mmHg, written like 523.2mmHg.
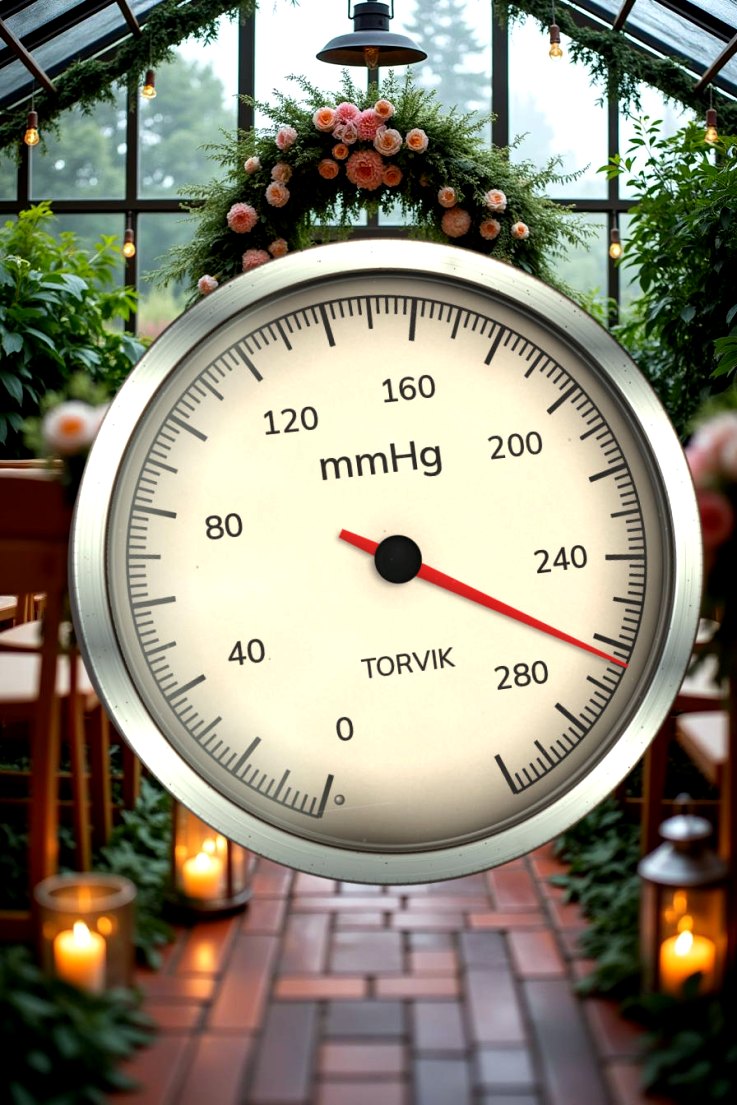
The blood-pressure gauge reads 264mmHg
